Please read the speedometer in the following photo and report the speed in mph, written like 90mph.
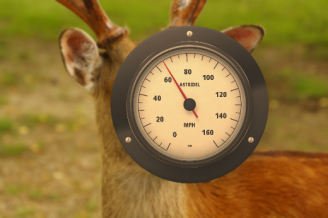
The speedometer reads 65mph
